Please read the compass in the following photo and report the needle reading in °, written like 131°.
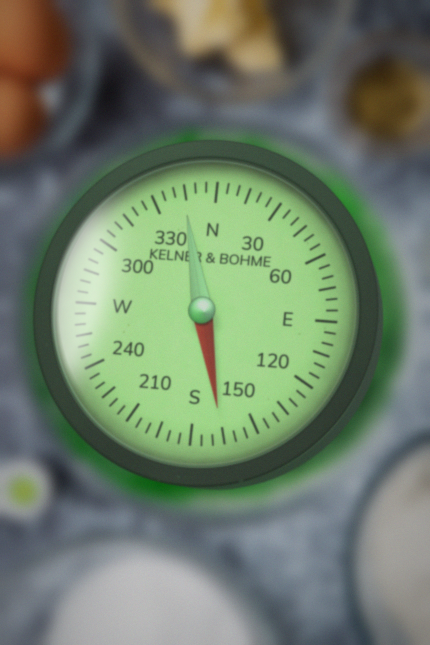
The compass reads 165°
